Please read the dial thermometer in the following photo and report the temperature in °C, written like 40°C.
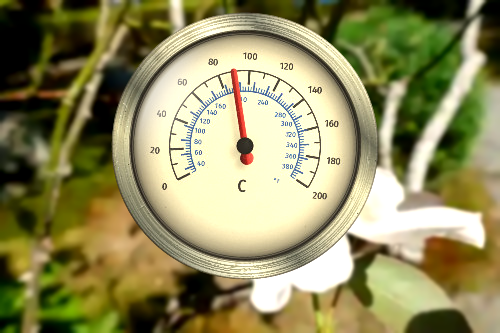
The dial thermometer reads 90°C
